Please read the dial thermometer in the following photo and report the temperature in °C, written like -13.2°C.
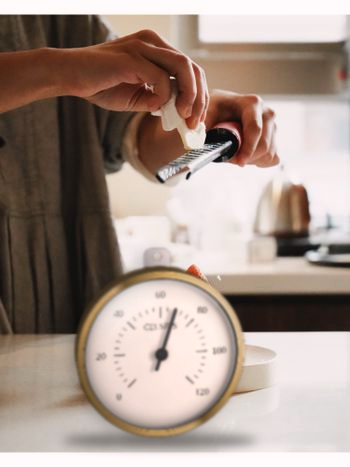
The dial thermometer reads 68°C
